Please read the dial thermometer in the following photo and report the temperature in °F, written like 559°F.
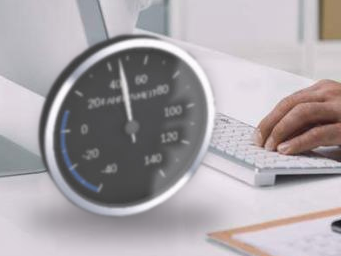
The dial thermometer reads 45°F
